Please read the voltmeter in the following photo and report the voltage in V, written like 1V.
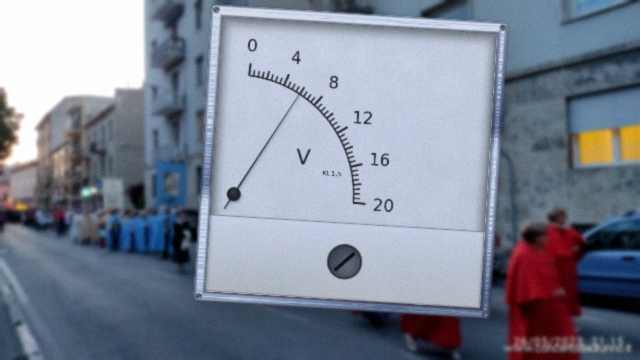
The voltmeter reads 6V
